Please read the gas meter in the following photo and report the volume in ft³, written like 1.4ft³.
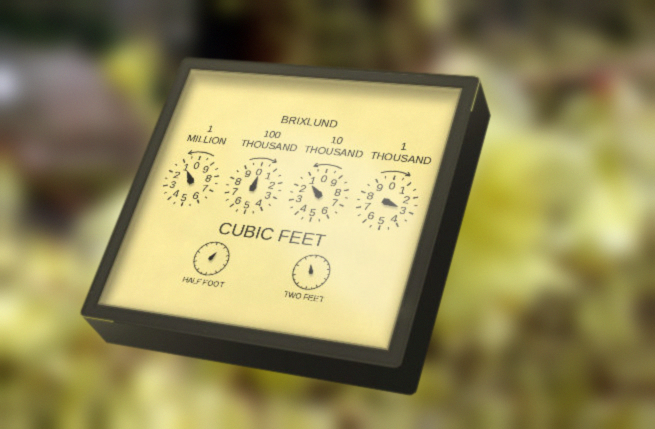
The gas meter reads 101300ft³
